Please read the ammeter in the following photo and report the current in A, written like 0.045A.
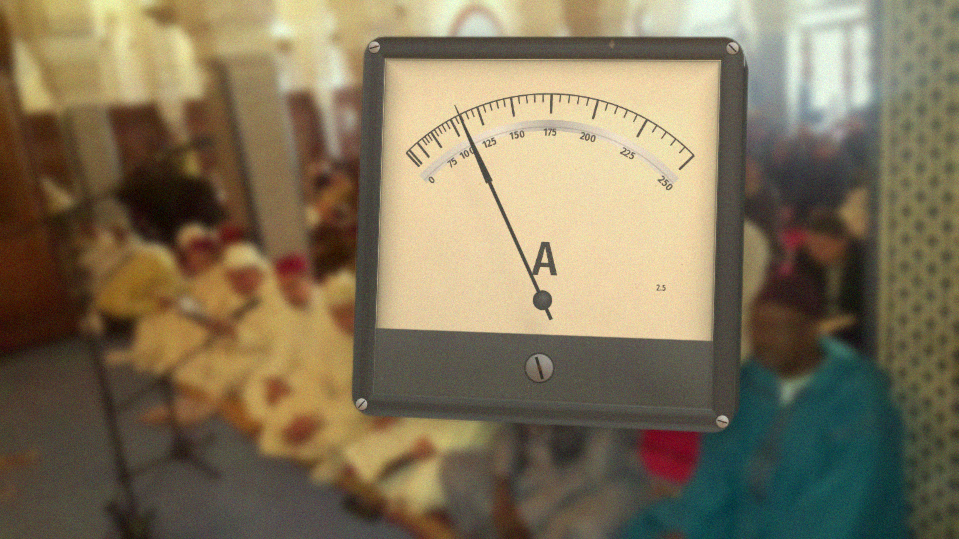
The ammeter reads 110A
